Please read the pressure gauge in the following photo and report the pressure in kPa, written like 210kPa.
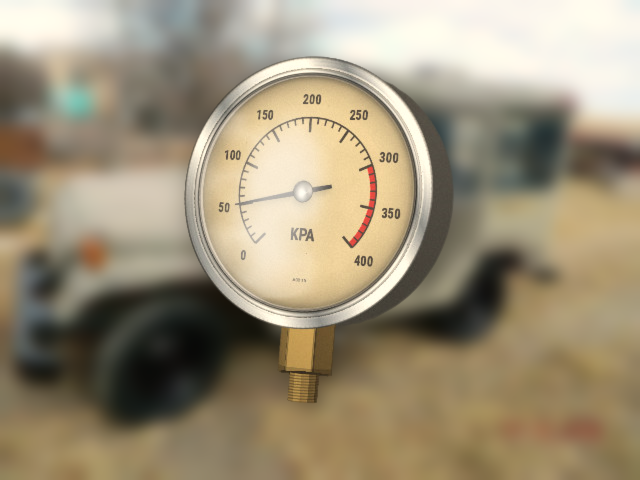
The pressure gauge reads 50kPa
